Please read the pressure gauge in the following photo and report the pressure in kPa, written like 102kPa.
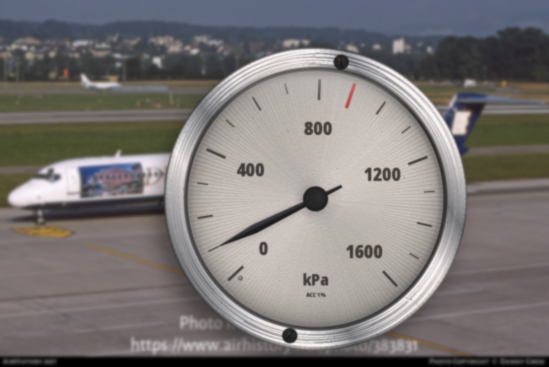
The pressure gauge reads 100kPa
